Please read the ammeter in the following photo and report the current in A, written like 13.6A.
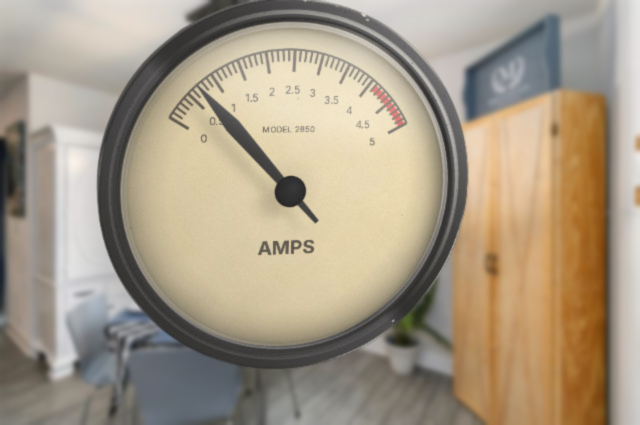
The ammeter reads 0.7A
